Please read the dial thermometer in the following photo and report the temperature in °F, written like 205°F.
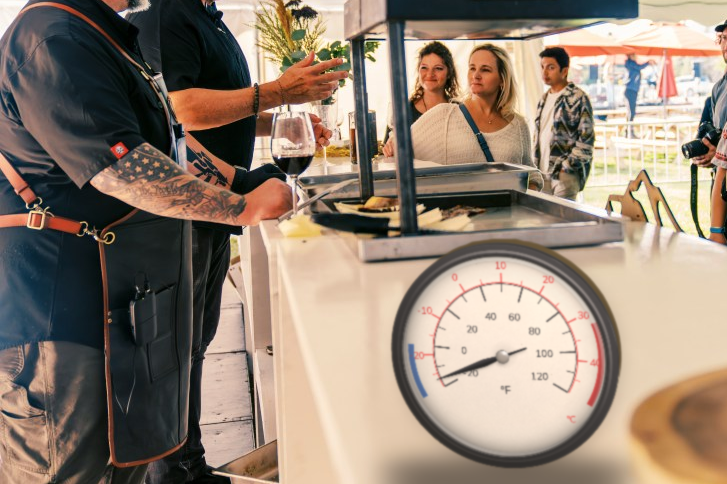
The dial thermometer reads -15°F
